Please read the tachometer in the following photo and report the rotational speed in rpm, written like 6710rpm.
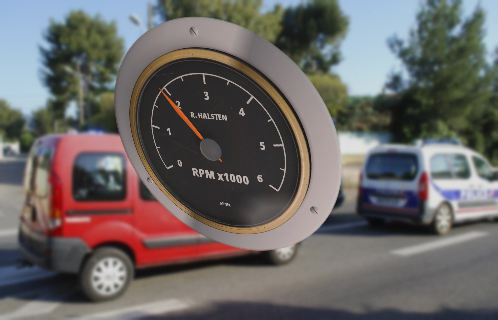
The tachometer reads 2000rpm
